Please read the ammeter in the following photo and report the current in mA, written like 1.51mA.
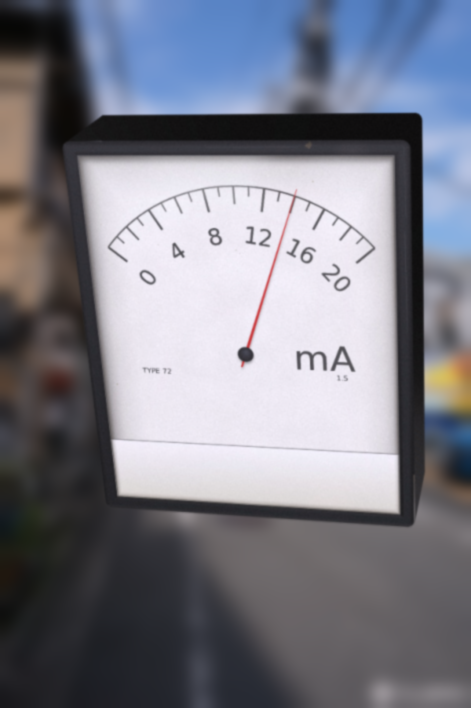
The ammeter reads 14mA
